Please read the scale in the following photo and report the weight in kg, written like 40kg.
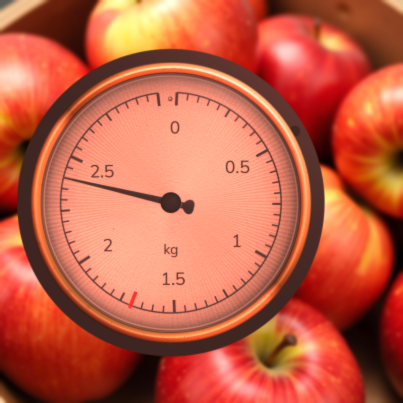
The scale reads 2.4kg
